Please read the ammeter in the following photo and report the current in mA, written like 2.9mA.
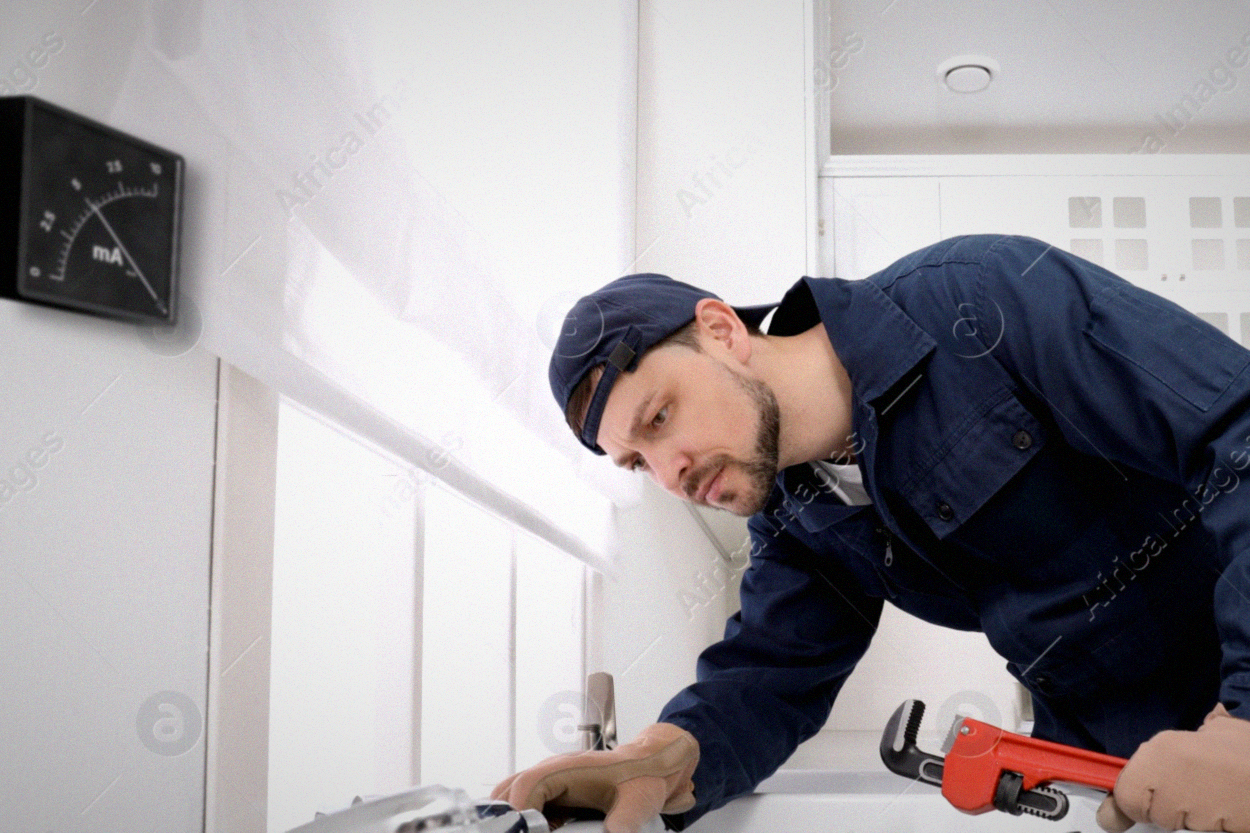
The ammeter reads 5mA
